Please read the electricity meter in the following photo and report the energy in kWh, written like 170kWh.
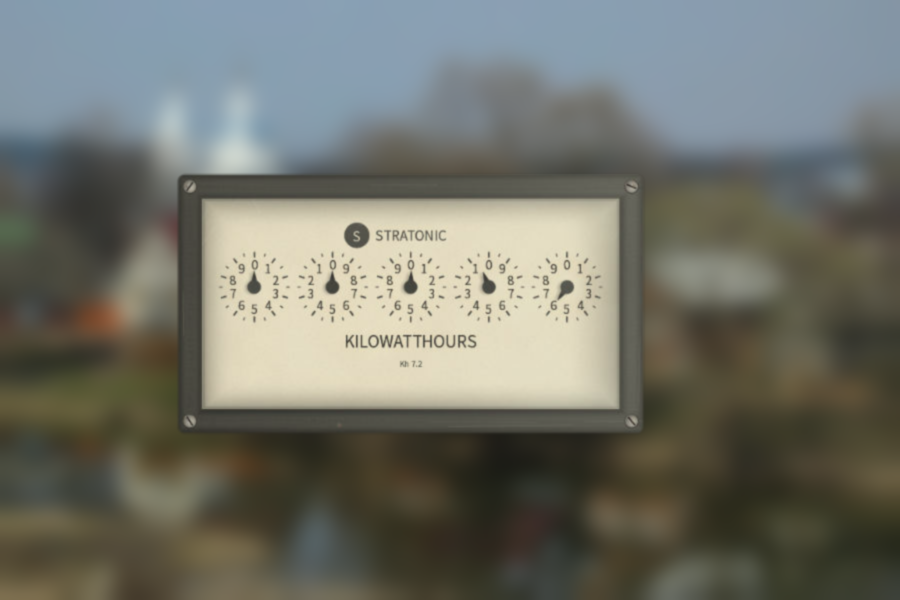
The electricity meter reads 6kWh
